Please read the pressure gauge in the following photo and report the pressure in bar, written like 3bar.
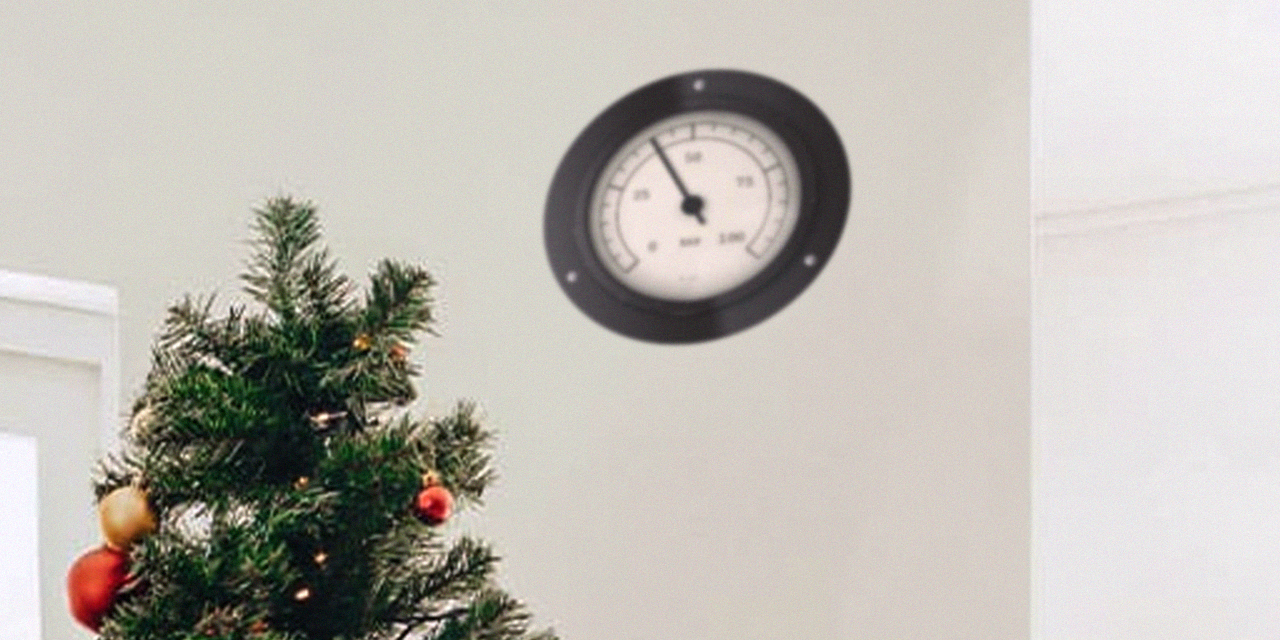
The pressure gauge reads 40bar
